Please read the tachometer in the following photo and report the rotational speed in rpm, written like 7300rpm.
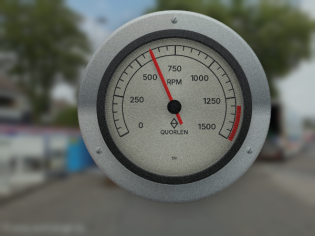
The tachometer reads 600rpm
